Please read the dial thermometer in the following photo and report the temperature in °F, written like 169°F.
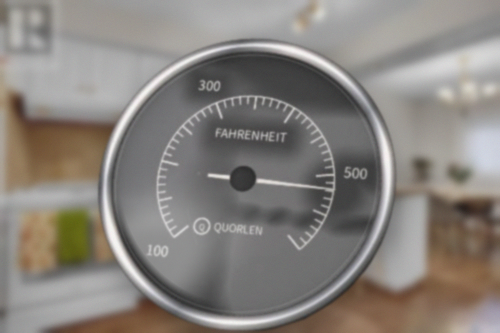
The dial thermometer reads 520°F
